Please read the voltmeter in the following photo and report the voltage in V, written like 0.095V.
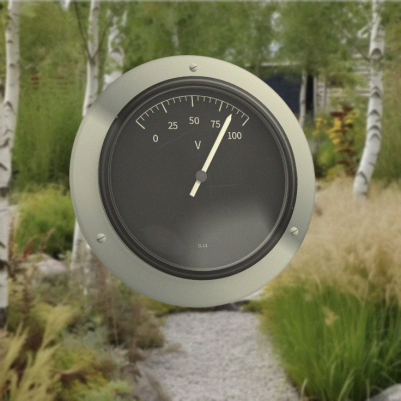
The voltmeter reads 85V
